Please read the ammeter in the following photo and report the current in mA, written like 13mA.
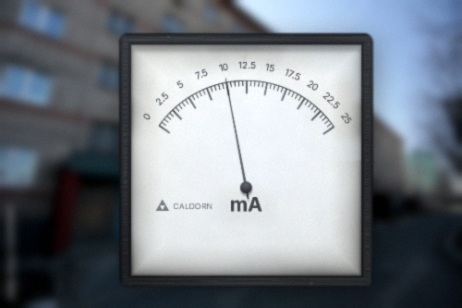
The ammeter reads 10mA
